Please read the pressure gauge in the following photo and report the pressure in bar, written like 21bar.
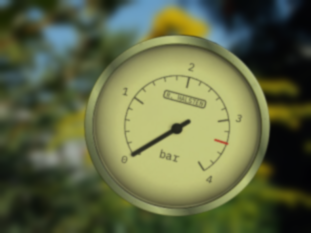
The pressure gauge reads 0bar
